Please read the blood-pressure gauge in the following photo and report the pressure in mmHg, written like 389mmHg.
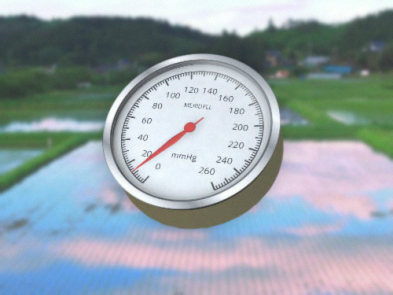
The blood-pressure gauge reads 10mmHg
